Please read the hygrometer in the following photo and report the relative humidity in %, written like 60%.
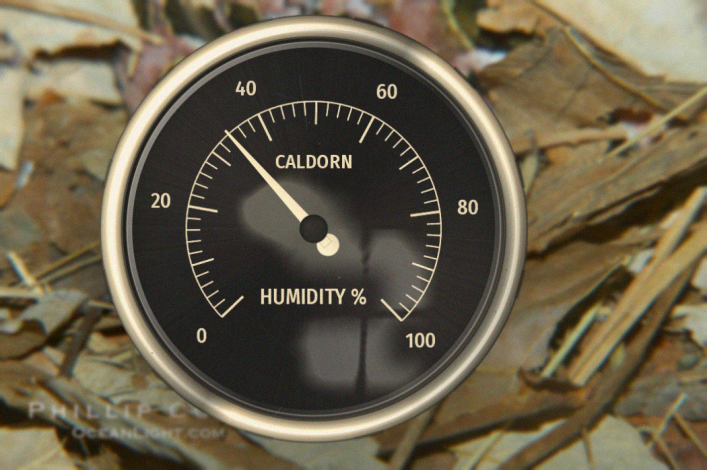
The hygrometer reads 34%
